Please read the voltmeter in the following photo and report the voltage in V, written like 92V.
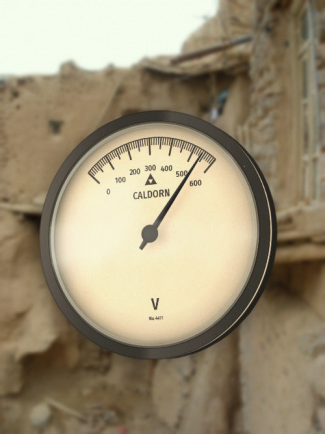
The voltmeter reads 550V
